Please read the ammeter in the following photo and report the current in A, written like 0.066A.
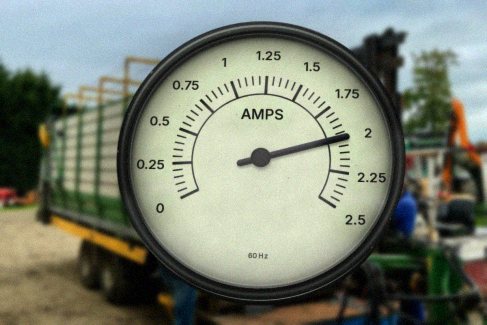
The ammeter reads 2A
